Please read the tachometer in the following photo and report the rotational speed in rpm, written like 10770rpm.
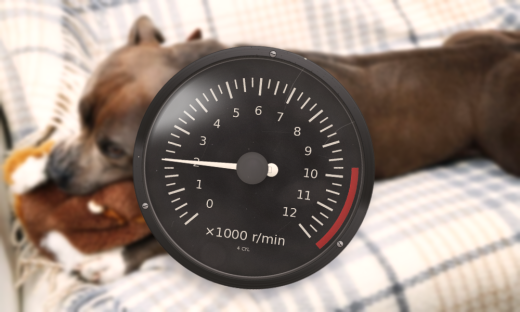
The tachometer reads 2000rpm
